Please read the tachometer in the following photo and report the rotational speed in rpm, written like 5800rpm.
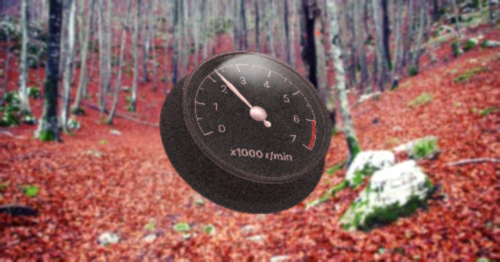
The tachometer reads 2250rpm
